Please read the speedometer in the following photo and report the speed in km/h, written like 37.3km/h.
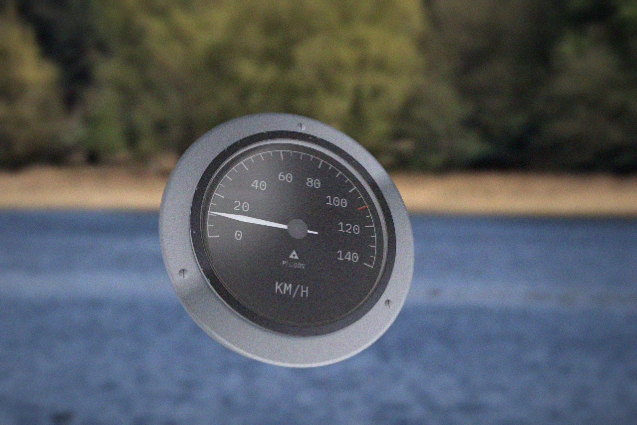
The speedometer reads 10km/h
